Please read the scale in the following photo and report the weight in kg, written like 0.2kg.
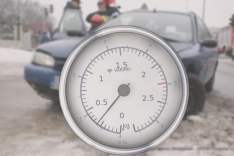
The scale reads 0.3kg
